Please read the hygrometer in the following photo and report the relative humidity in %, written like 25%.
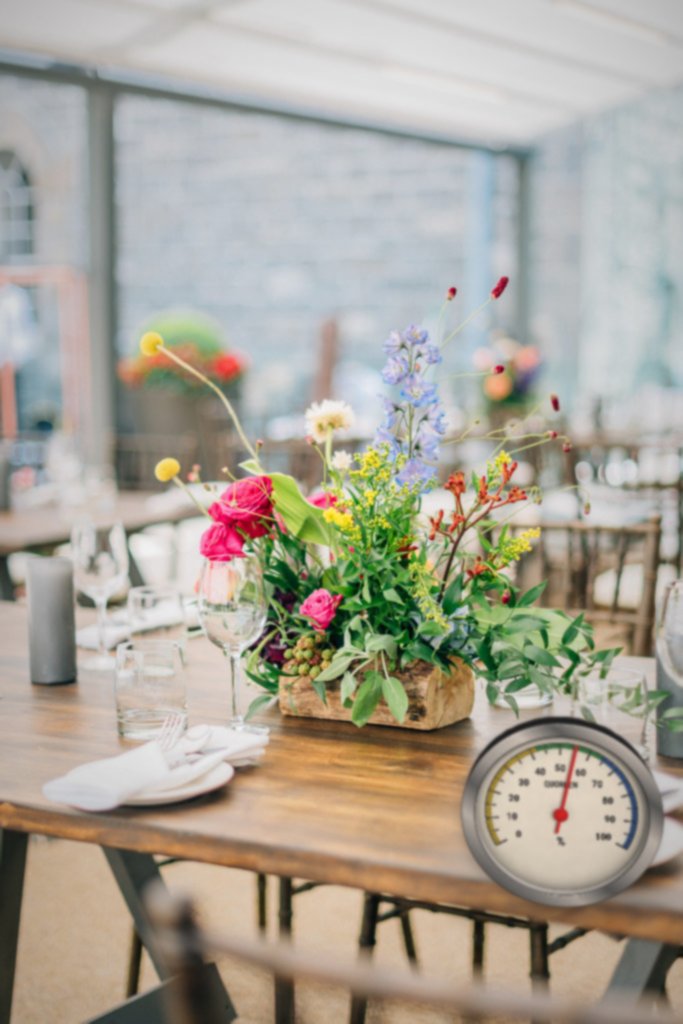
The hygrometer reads 55%
